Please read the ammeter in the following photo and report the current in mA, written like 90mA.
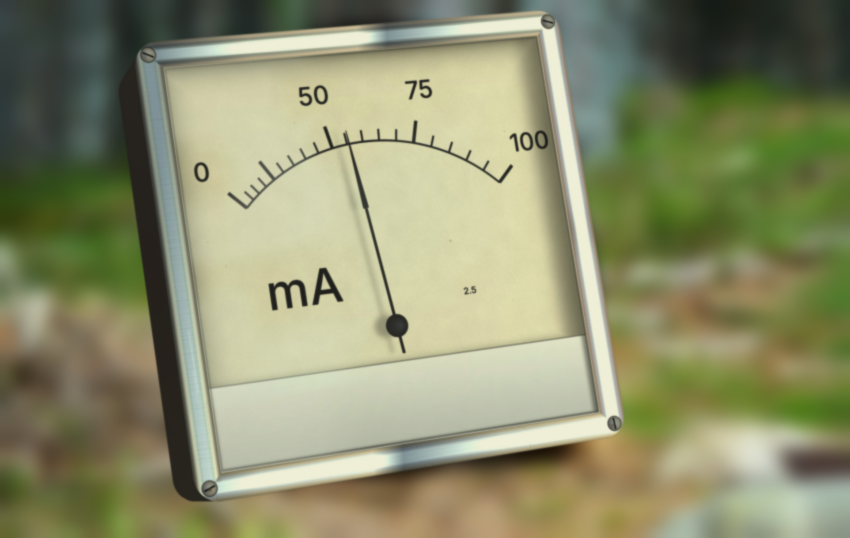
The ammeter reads 55mA
